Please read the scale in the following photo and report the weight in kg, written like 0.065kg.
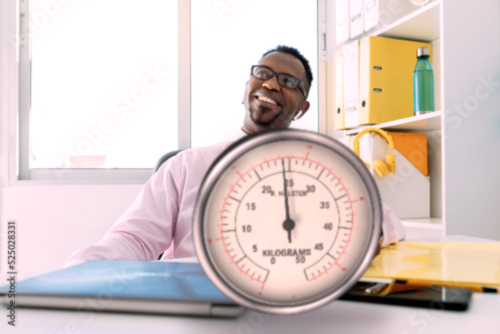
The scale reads 24kg
